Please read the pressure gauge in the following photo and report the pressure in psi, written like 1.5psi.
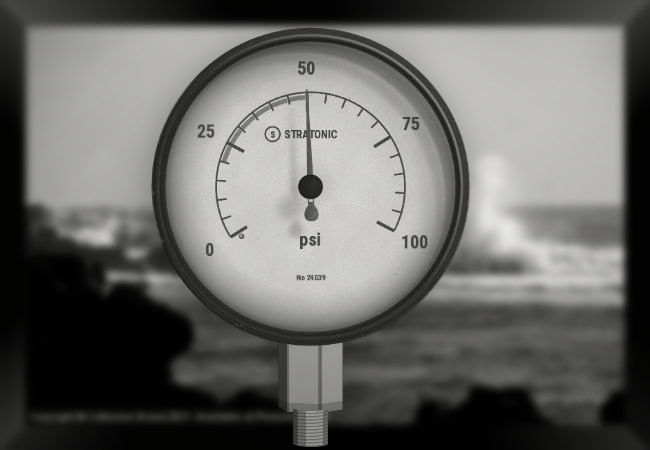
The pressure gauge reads 50psi
